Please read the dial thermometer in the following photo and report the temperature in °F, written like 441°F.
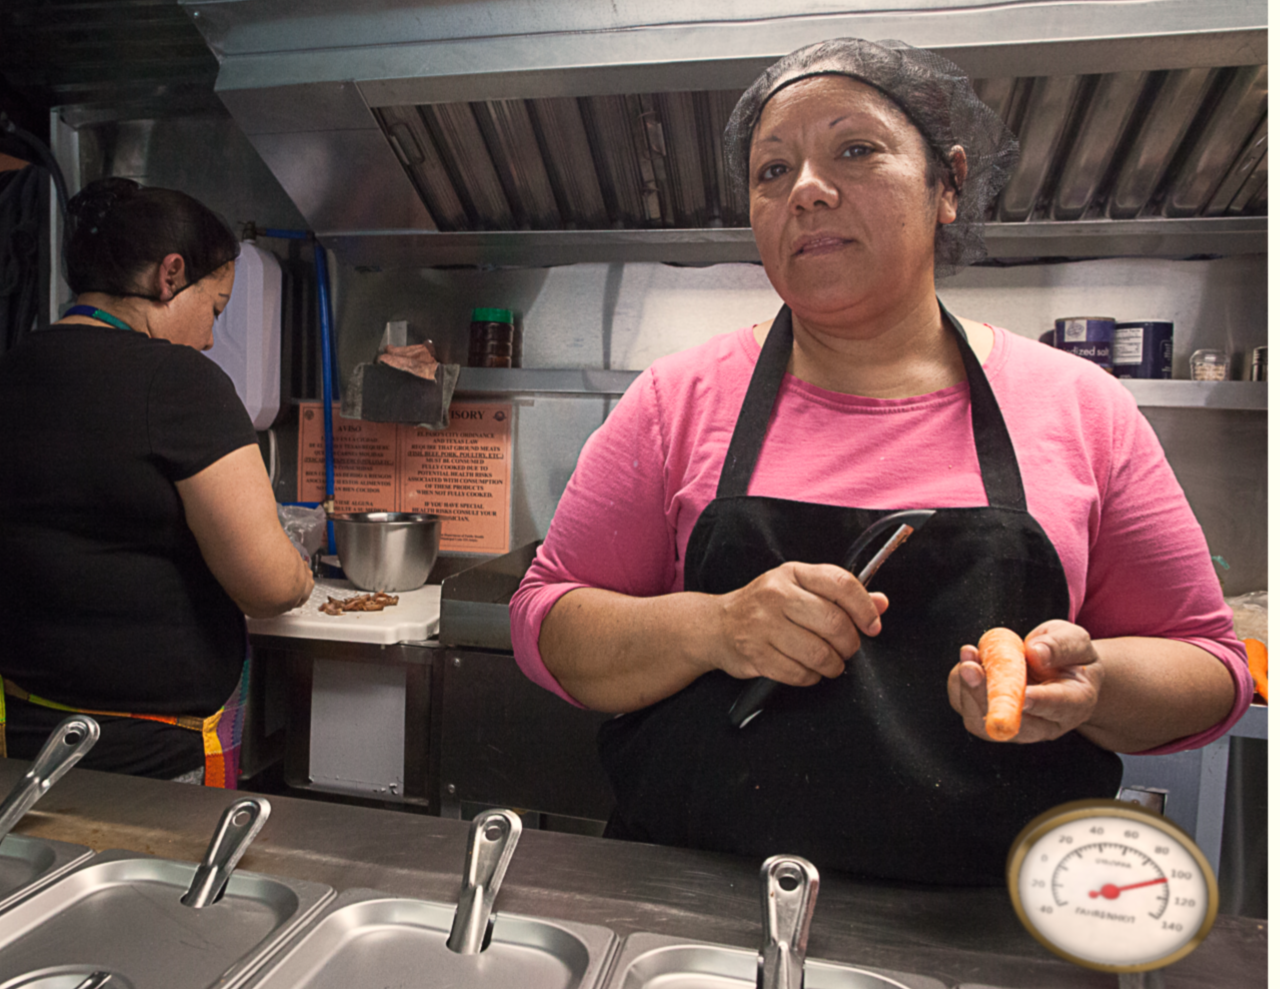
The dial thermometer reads 100°F
